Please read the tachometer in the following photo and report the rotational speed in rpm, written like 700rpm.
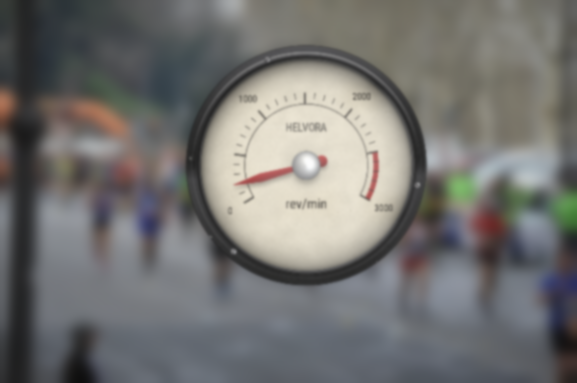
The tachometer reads 200rpm
